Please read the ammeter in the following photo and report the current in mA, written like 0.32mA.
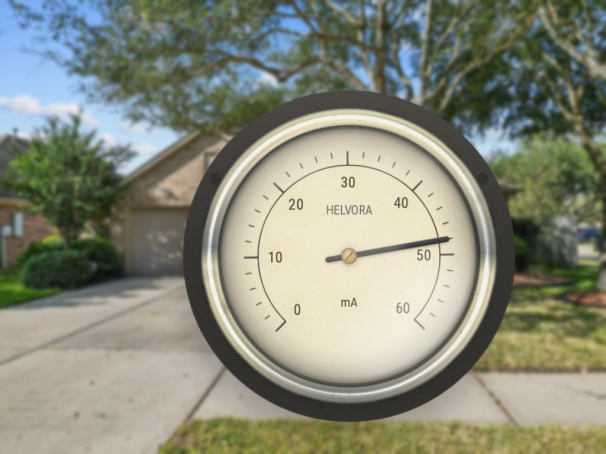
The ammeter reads 48mA
